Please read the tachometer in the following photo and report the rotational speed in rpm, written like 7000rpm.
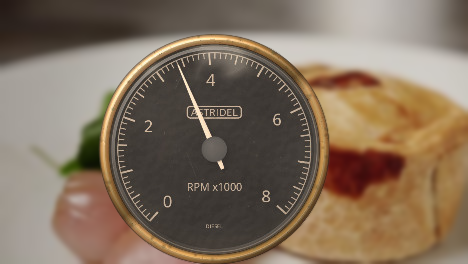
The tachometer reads 3400rpm
